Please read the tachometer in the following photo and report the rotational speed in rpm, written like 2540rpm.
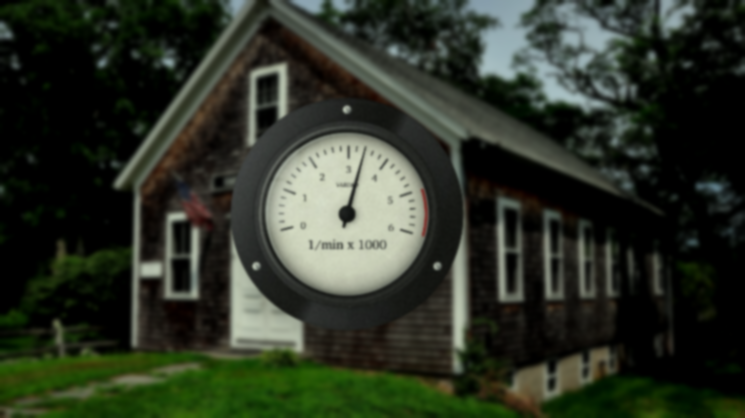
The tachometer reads 3400rpm
